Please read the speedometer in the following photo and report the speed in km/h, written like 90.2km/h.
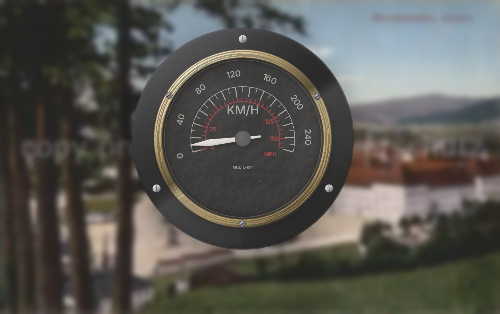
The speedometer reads 10km/h
